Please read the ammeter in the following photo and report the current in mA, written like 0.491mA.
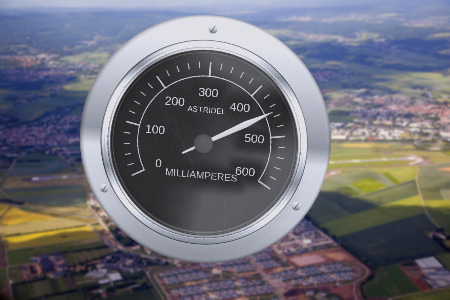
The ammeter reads 450mA
